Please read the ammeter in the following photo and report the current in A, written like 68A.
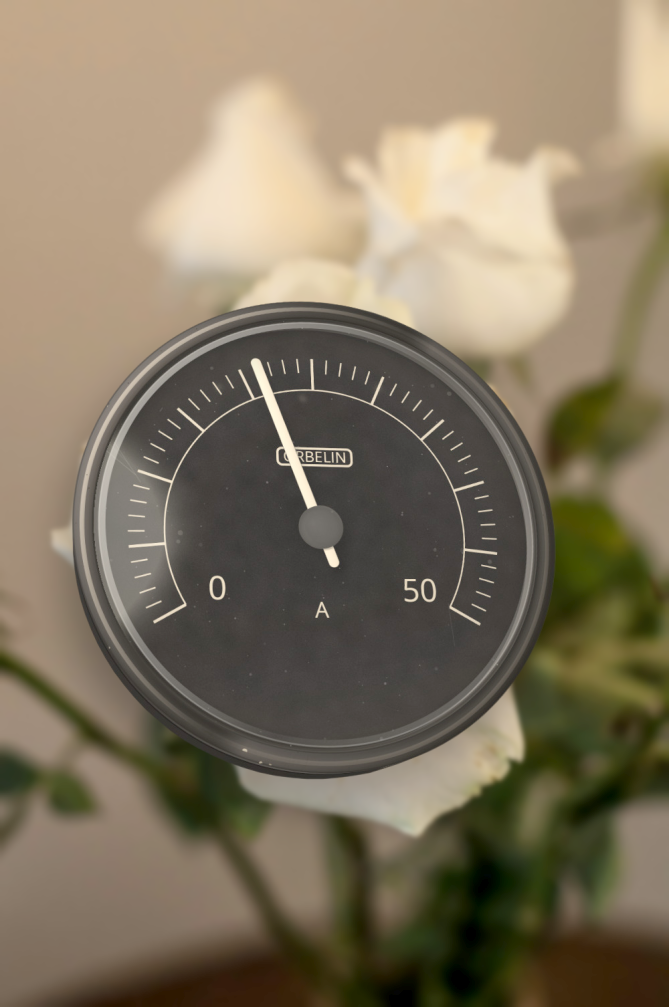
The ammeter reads 21A
